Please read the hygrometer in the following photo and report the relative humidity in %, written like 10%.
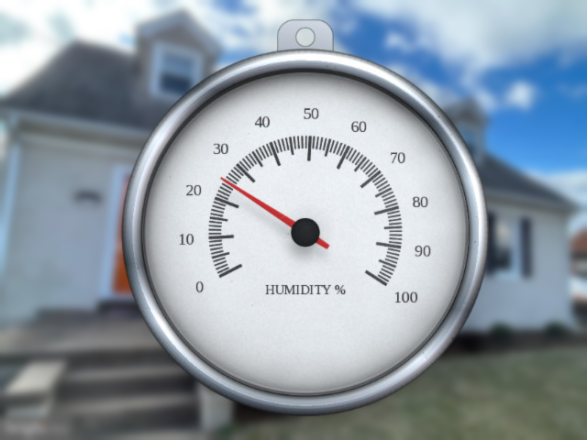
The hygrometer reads 25%
